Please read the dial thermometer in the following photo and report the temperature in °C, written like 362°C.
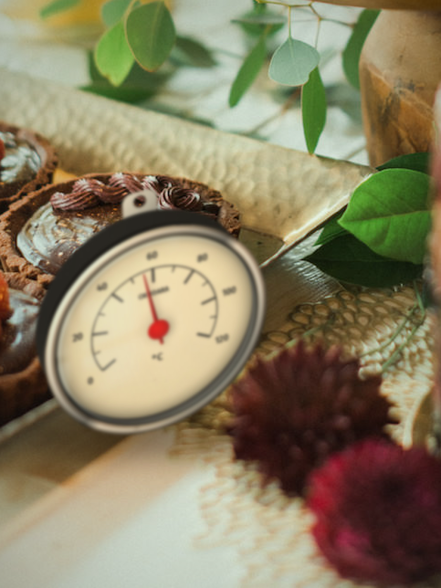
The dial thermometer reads 55°C
